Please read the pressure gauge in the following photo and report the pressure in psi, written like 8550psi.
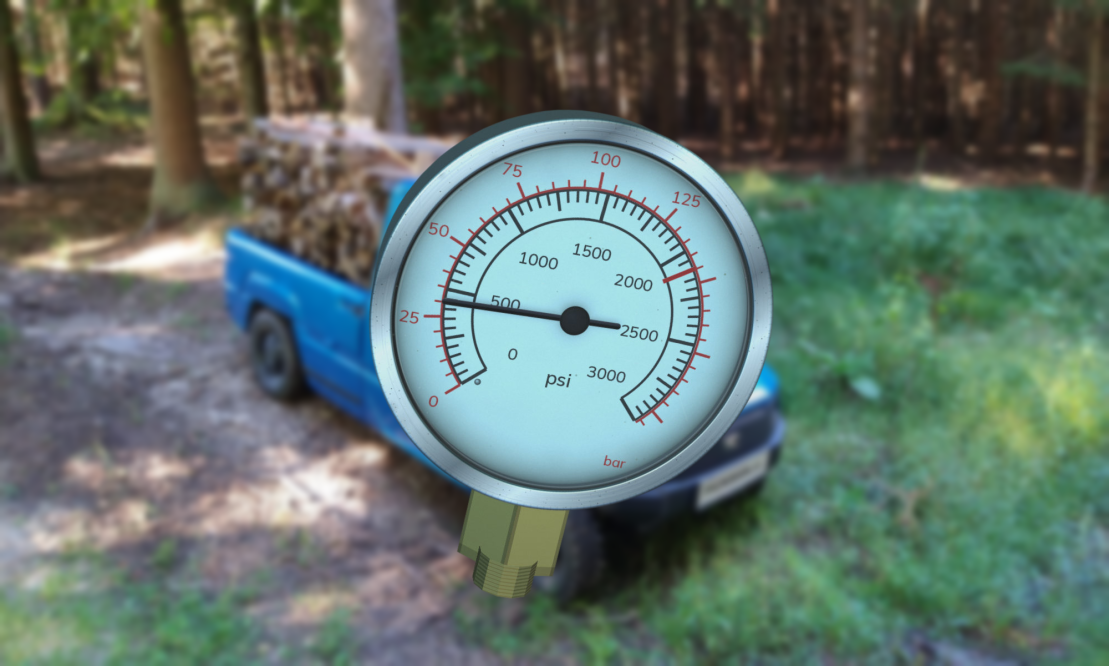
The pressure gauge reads 450psi
